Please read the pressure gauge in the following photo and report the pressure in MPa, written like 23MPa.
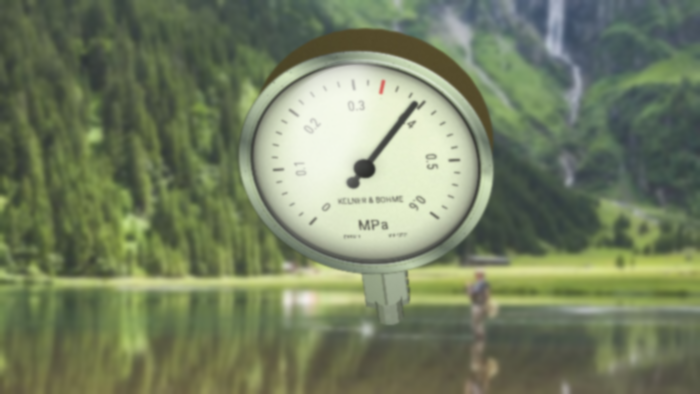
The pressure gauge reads 0.39MPa
